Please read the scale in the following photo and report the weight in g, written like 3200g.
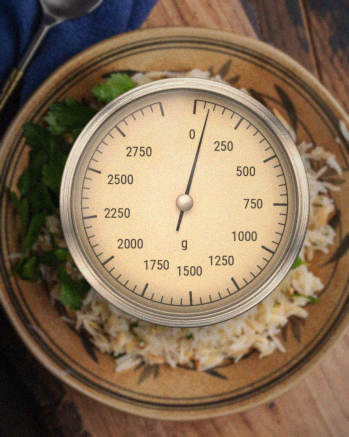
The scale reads 75g
